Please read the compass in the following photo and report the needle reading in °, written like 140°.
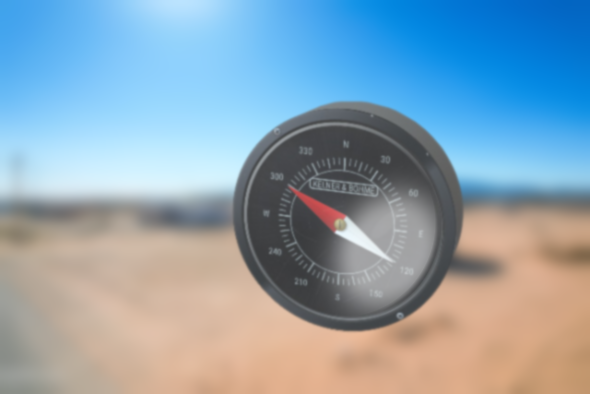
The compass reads 300°
